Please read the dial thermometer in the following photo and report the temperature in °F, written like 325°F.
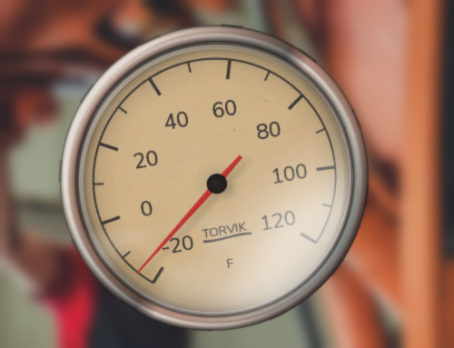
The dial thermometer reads -15°F
